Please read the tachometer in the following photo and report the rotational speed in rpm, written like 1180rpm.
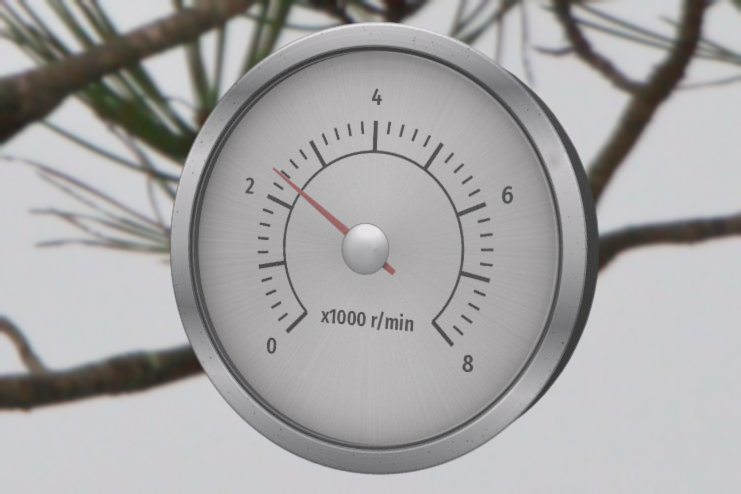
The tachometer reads 2400rpm
